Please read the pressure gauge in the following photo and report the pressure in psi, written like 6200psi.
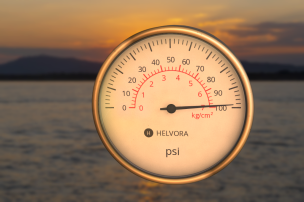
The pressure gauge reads 98psi
